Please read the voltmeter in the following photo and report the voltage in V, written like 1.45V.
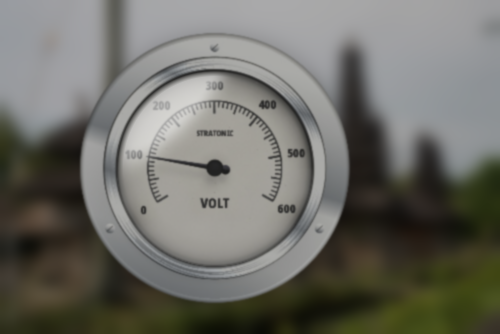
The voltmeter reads 100V
